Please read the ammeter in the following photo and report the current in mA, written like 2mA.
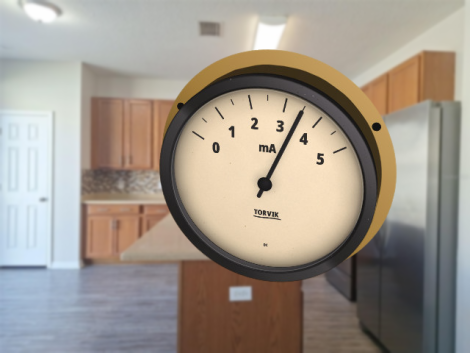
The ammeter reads 3.5mA
